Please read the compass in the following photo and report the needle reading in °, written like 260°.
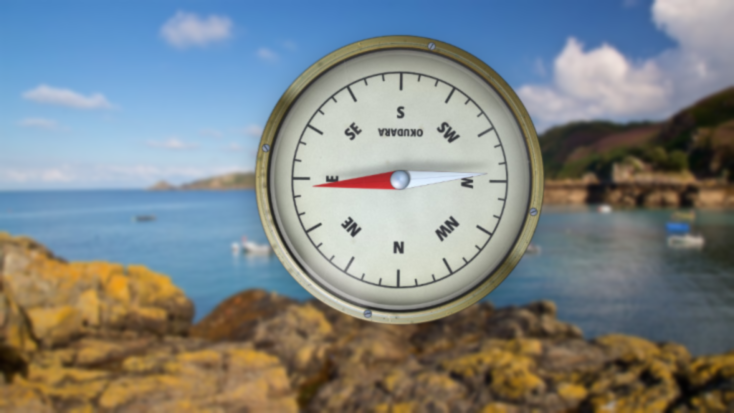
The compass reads 85°
